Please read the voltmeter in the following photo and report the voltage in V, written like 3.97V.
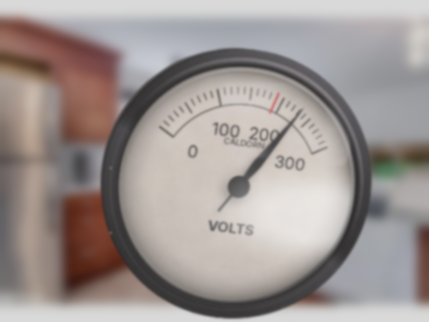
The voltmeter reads 230V
